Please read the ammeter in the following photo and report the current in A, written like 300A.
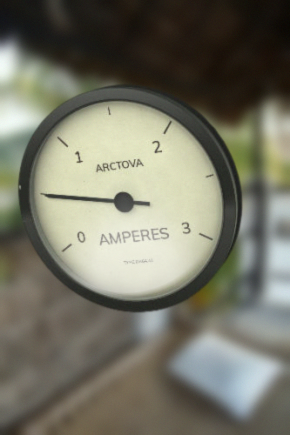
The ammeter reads 0.5A
